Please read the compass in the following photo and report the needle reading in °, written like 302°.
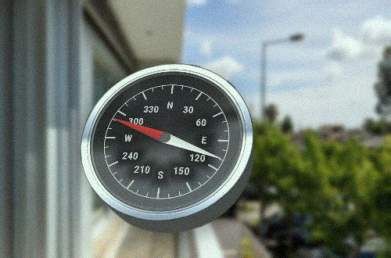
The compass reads 290°
